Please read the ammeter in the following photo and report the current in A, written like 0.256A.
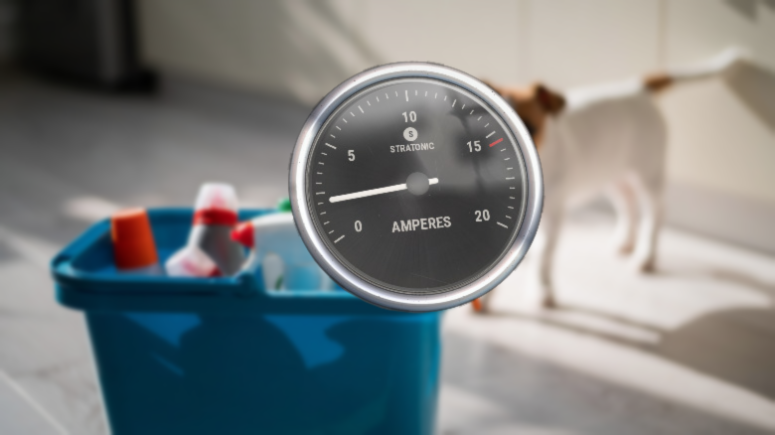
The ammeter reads 2A
